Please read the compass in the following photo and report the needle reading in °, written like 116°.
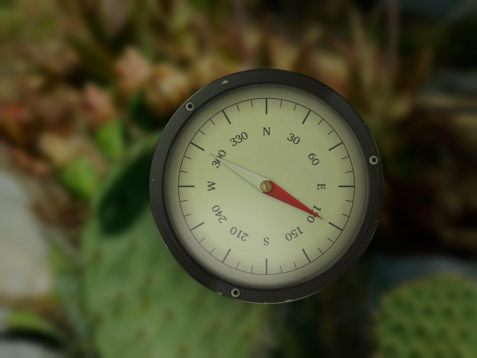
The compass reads 120°
